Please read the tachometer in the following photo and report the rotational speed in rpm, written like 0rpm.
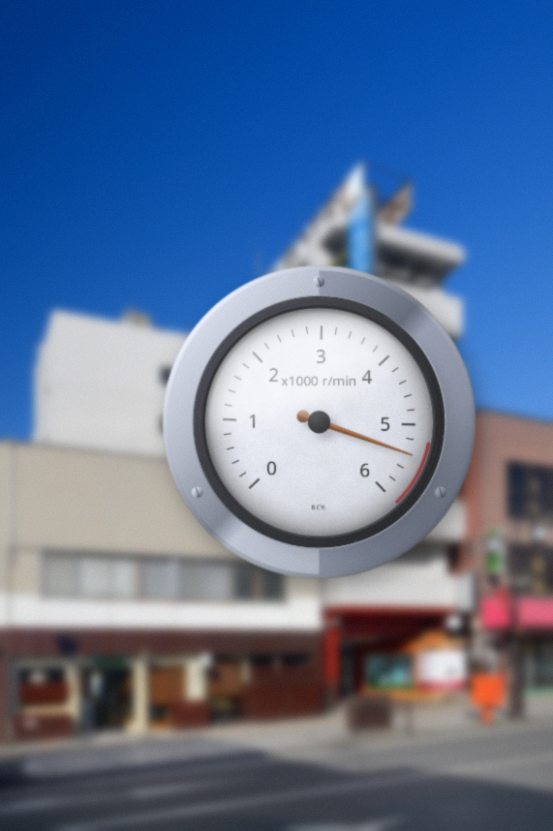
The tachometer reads 5400rpm
